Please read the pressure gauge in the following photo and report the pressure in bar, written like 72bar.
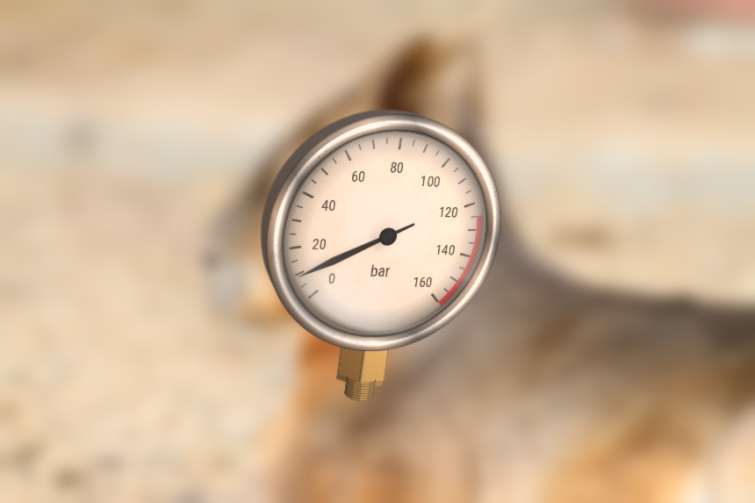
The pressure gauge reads 10bar
